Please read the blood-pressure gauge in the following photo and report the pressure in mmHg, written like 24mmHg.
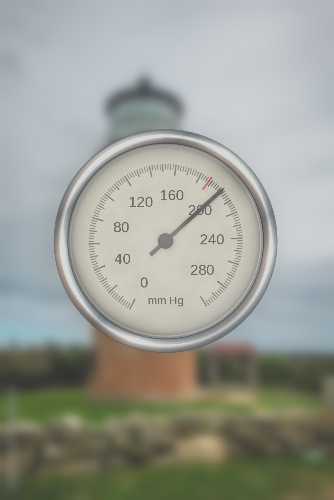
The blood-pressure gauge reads 200mmHg
